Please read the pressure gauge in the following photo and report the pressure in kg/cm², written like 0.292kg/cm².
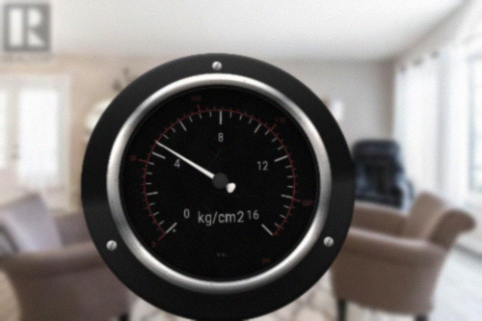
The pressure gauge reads 4.5kg/cm²
